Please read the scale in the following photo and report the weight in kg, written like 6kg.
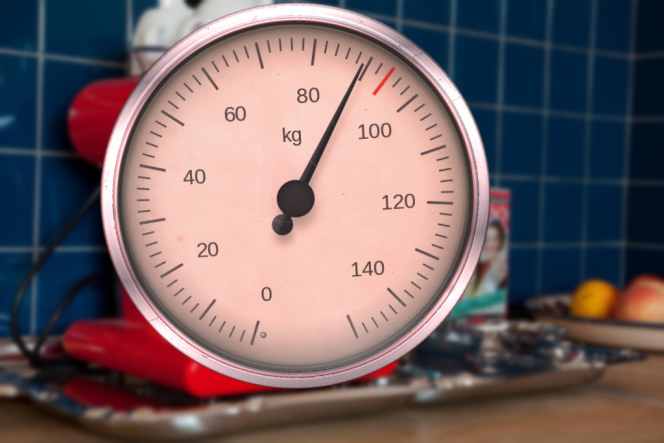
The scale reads 89kg
